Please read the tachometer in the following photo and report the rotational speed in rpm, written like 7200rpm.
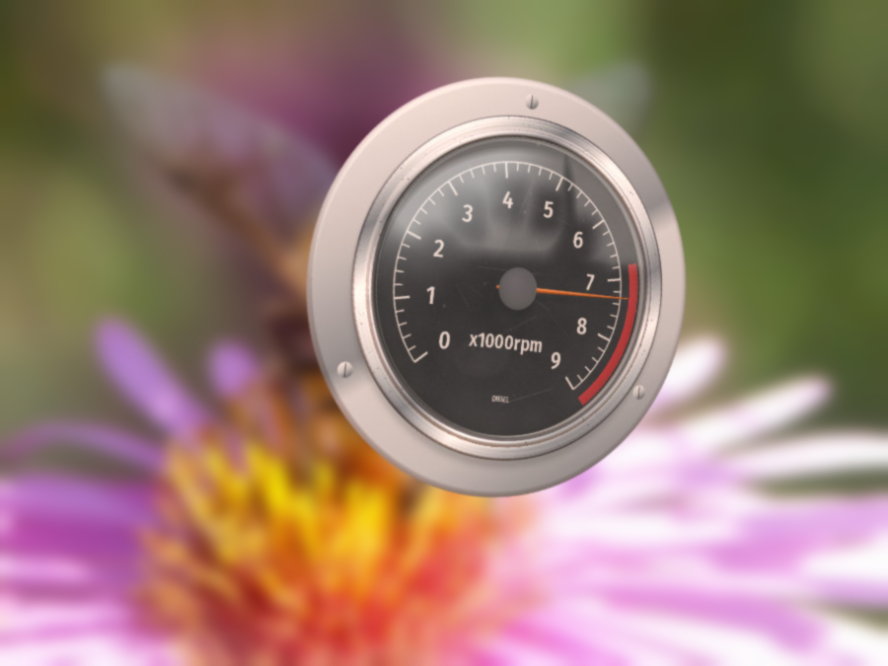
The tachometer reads 7300rpm
